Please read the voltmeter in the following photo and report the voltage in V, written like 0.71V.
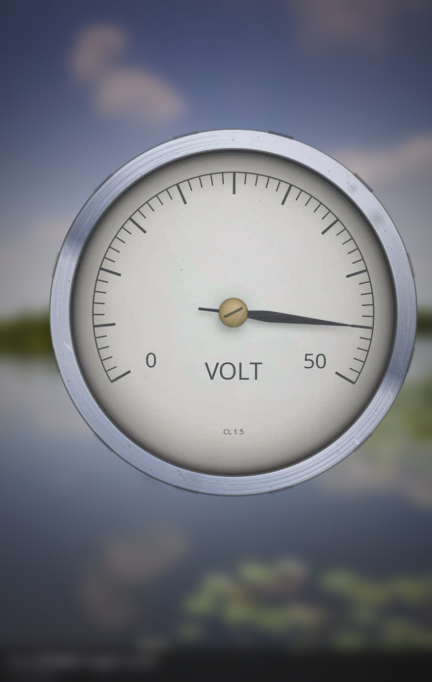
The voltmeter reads 45V
